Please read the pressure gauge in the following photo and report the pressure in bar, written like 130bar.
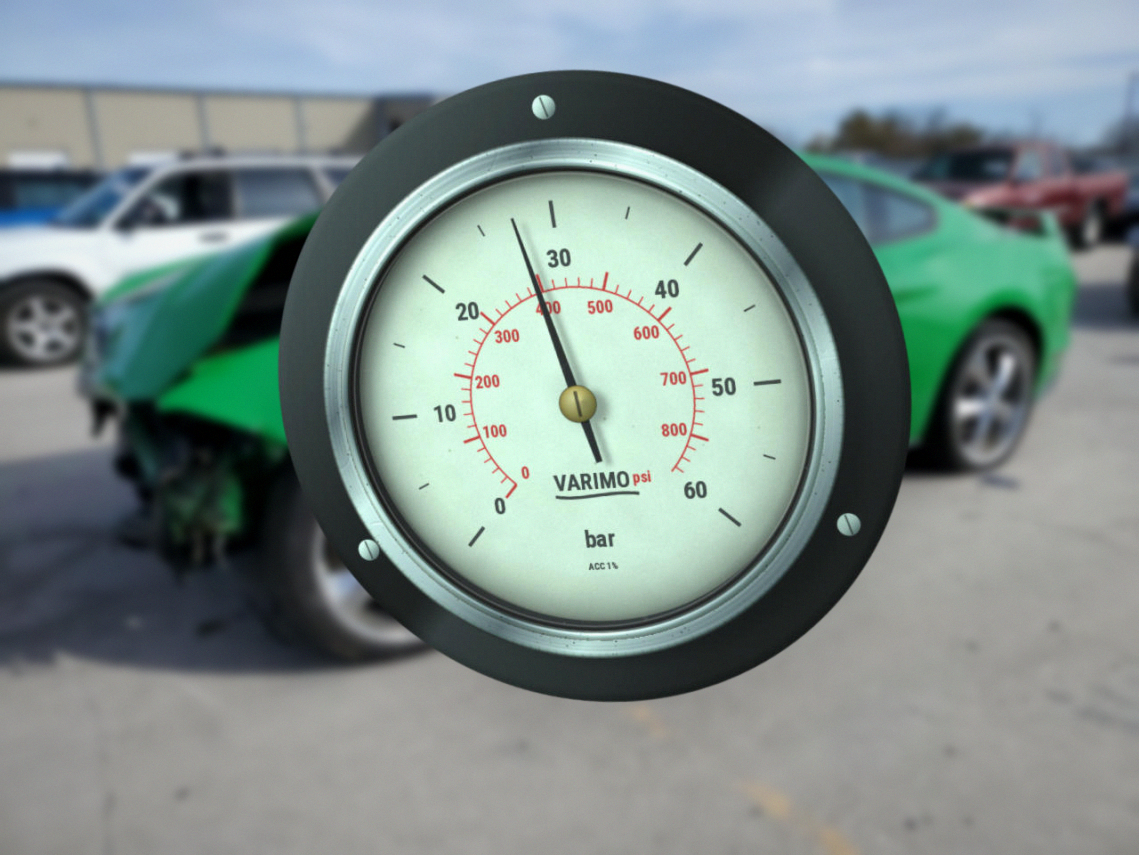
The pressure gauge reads 27.5bar
